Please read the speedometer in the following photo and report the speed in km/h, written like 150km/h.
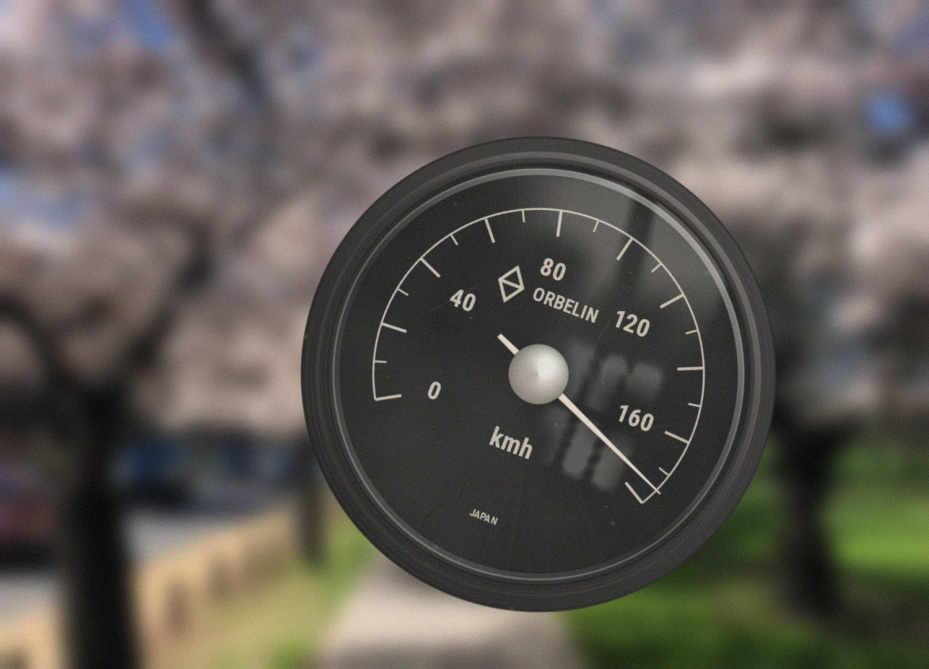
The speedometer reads 175km/h
